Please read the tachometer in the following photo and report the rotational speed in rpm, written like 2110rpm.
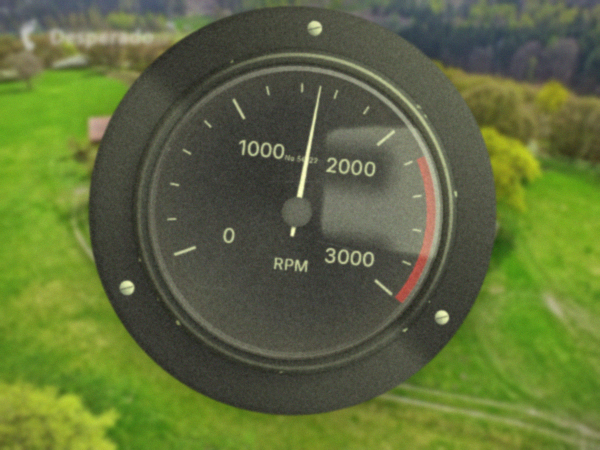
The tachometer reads 1500rpm
